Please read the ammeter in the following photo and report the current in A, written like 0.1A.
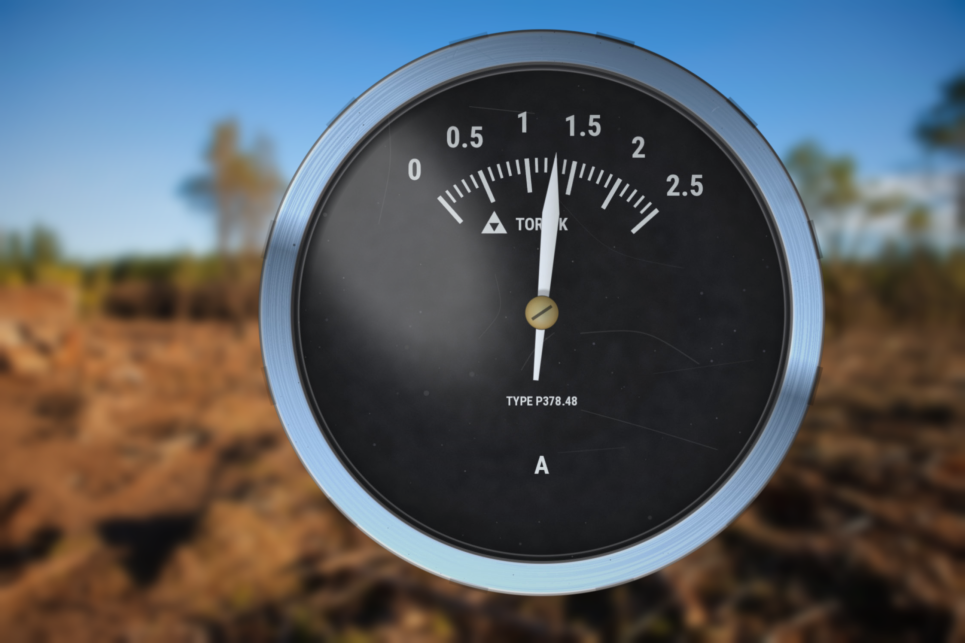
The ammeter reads 1.3A
